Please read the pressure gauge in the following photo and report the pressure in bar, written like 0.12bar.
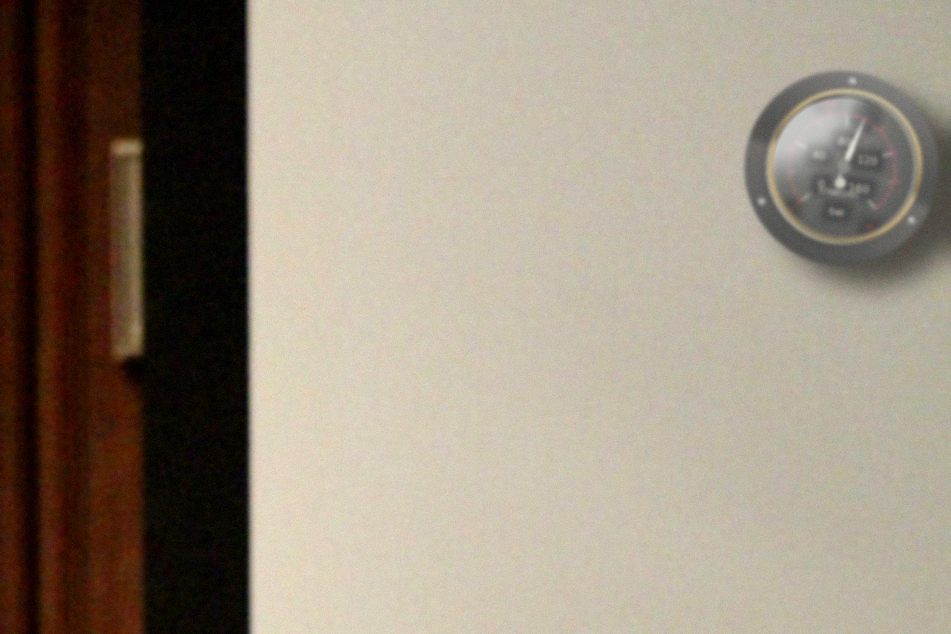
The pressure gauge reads 90bar
